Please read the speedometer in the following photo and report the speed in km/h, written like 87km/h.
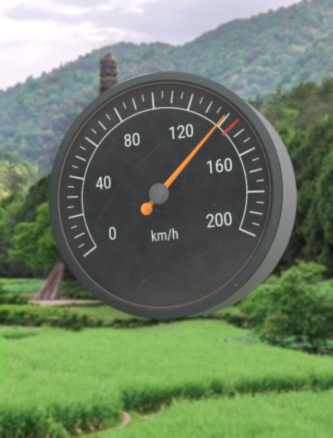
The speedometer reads 140km/h
